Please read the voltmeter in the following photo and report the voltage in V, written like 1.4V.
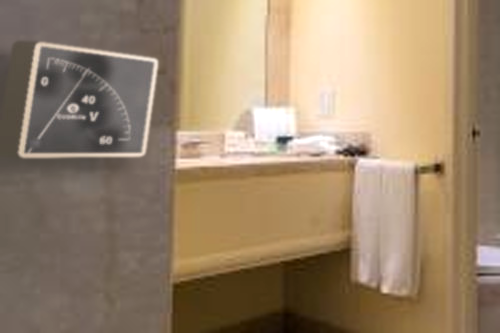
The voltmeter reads 30V
